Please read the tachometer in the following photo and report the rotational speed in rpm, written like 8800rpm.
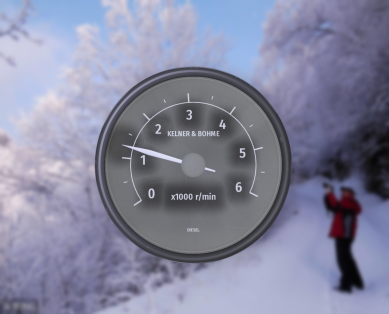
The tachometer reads 1250rpm
